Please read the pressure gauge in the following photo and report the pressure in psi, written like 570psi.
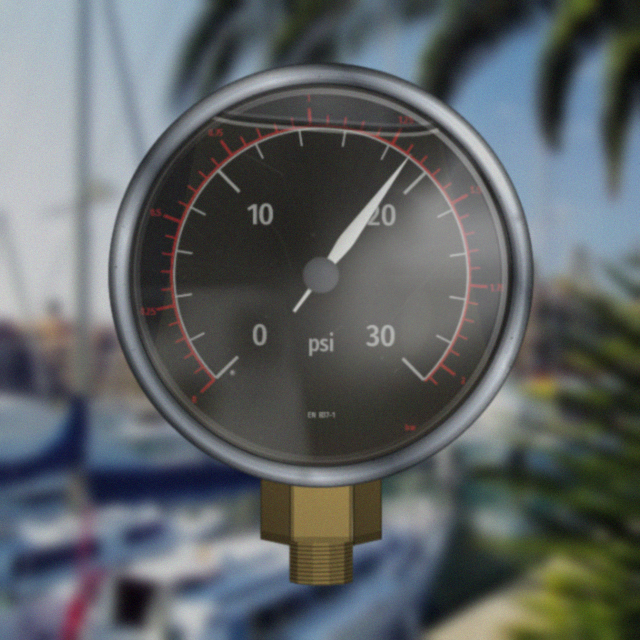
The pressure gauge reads 19psi
